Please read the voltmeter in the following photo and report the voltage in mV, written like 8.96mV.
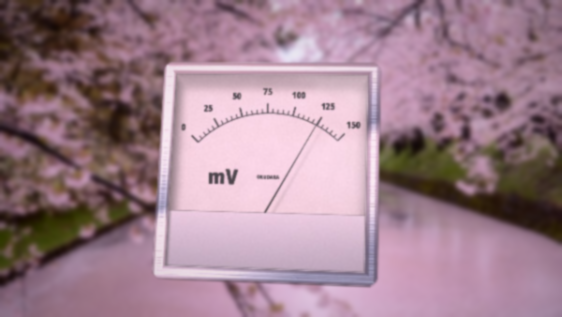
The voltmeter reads 125mV
